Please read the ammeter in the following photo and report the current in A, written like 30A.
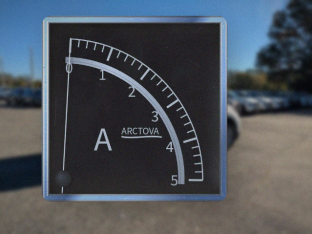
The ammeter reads 0A
